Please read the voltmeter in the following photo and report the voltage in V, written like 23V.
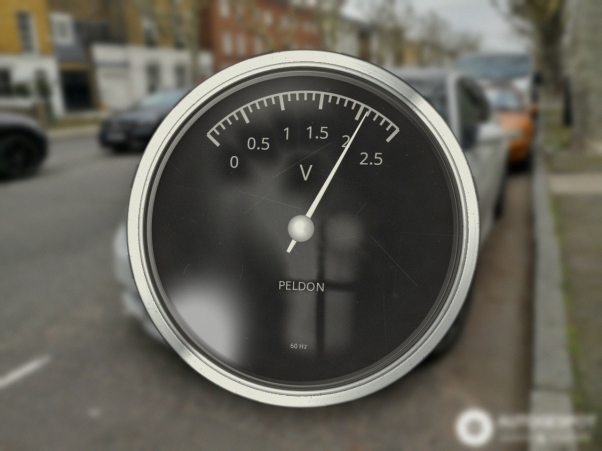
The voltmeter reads 2.1V
